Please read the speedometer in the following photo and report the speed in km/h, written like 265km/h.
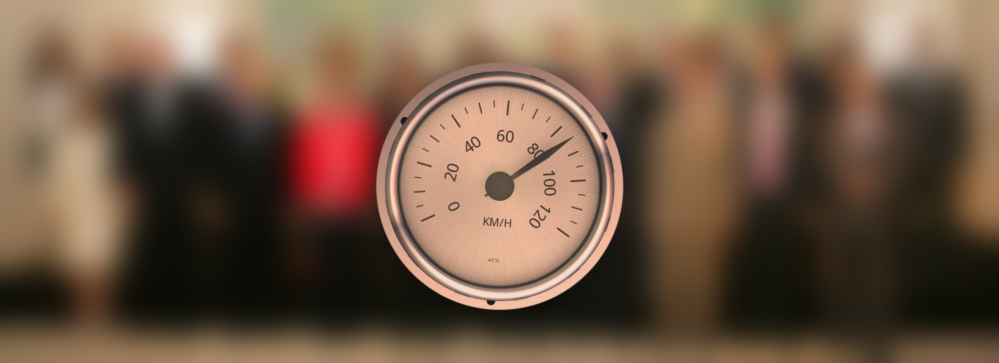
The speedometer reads 85km/h
